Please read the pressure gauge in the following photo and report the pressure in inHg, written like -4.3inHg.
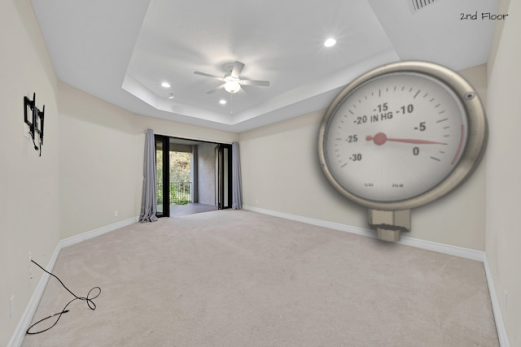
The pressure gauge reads -2inHg
